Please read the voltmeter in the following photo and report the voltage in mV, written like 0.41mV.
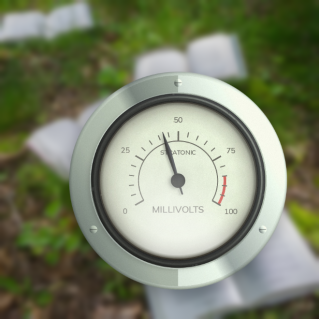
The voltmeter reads 42.5mV
